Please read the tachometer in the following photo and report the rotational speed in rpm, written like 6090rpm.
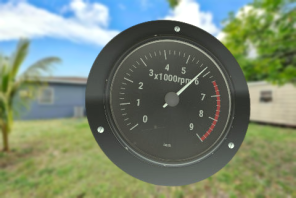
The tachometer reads 5800rpm
